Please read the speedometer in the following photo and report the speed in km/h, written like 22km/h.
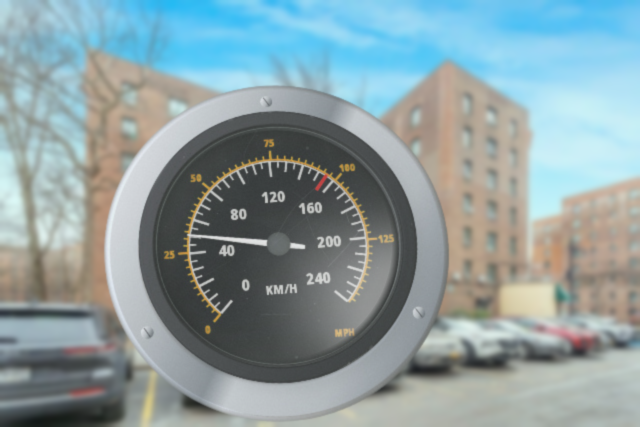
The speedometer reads 50km/h
